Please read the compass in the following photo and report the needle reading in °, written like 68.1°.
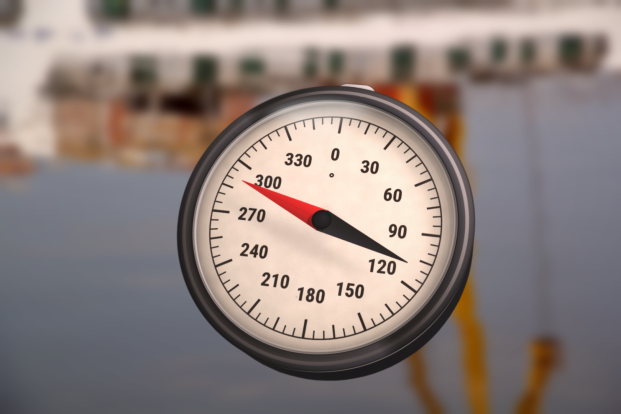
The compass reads 290°
